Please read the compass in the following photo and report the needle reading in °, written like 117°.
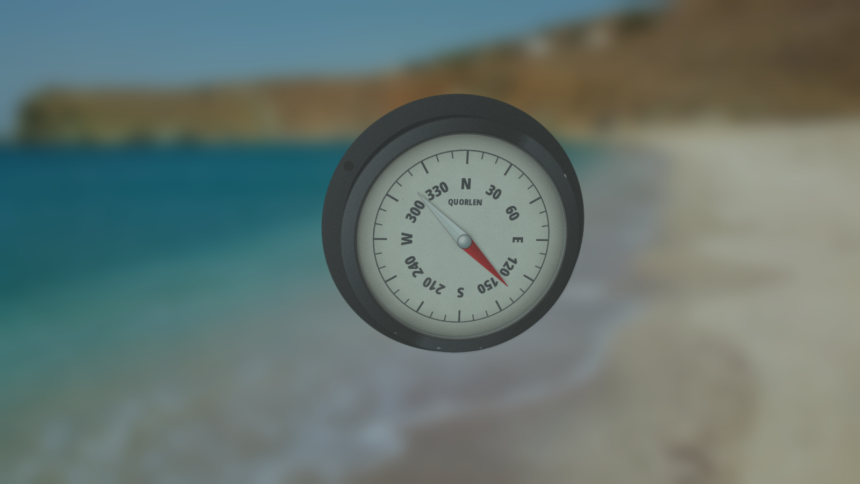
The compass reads 135°
